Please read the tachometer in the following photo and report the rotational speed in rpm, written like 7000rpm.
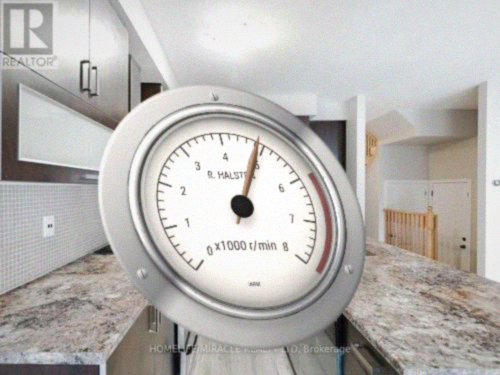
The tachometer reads 4800rpm
